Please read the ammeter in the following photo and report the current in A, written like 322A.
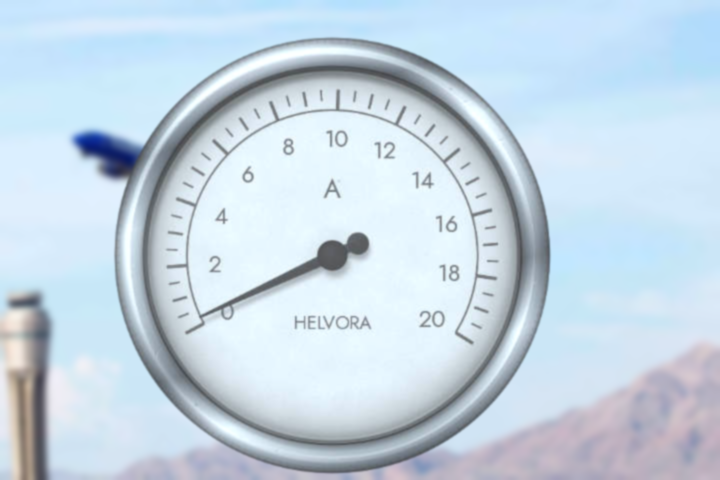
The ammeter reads 0.25A
